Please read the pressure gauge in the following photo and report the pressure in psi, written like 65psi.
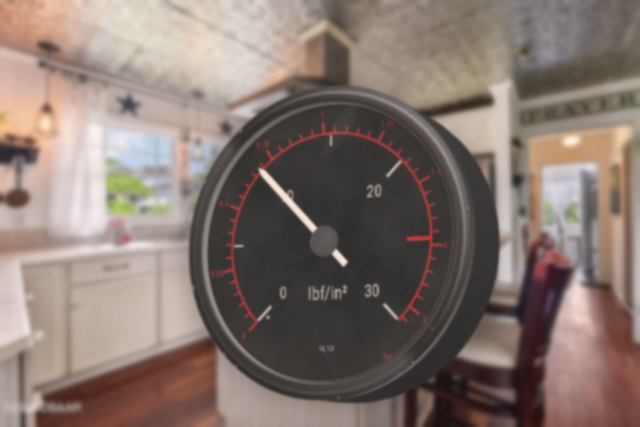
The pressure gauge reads 10psi
